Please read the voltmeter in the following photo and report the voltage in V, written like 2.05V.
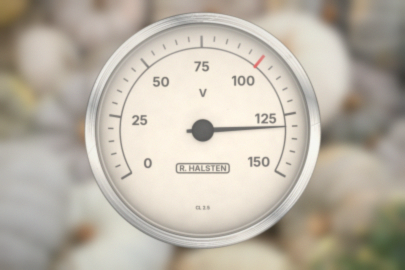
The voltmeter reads 130V
